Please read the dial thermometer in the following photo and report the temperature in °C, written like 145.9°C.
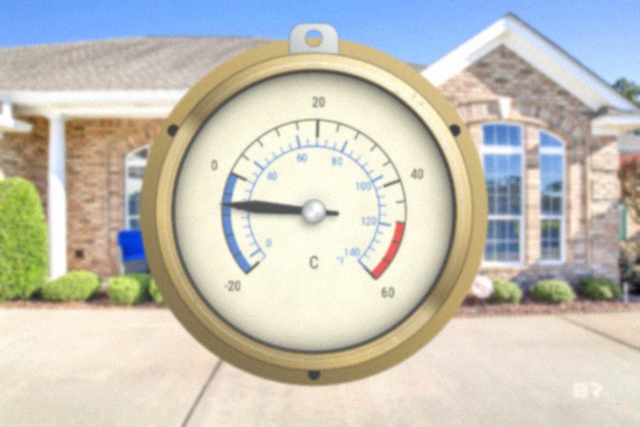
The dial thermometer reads -6°C
